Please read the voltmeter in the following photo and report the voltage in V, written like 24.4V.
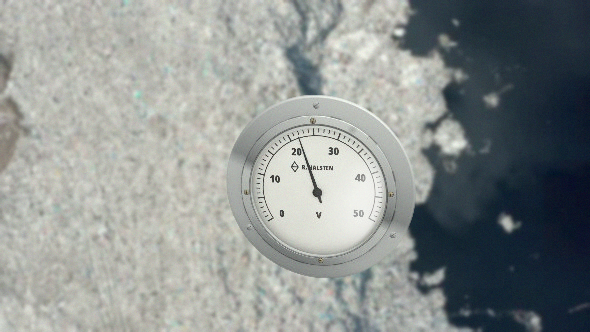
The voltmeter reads 22V
